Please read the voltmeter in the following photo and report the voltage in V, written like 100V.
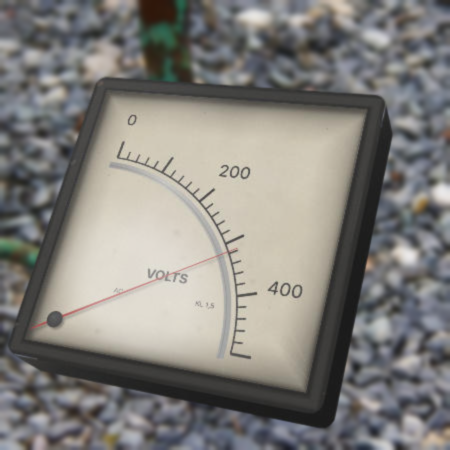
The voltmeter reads 320V
